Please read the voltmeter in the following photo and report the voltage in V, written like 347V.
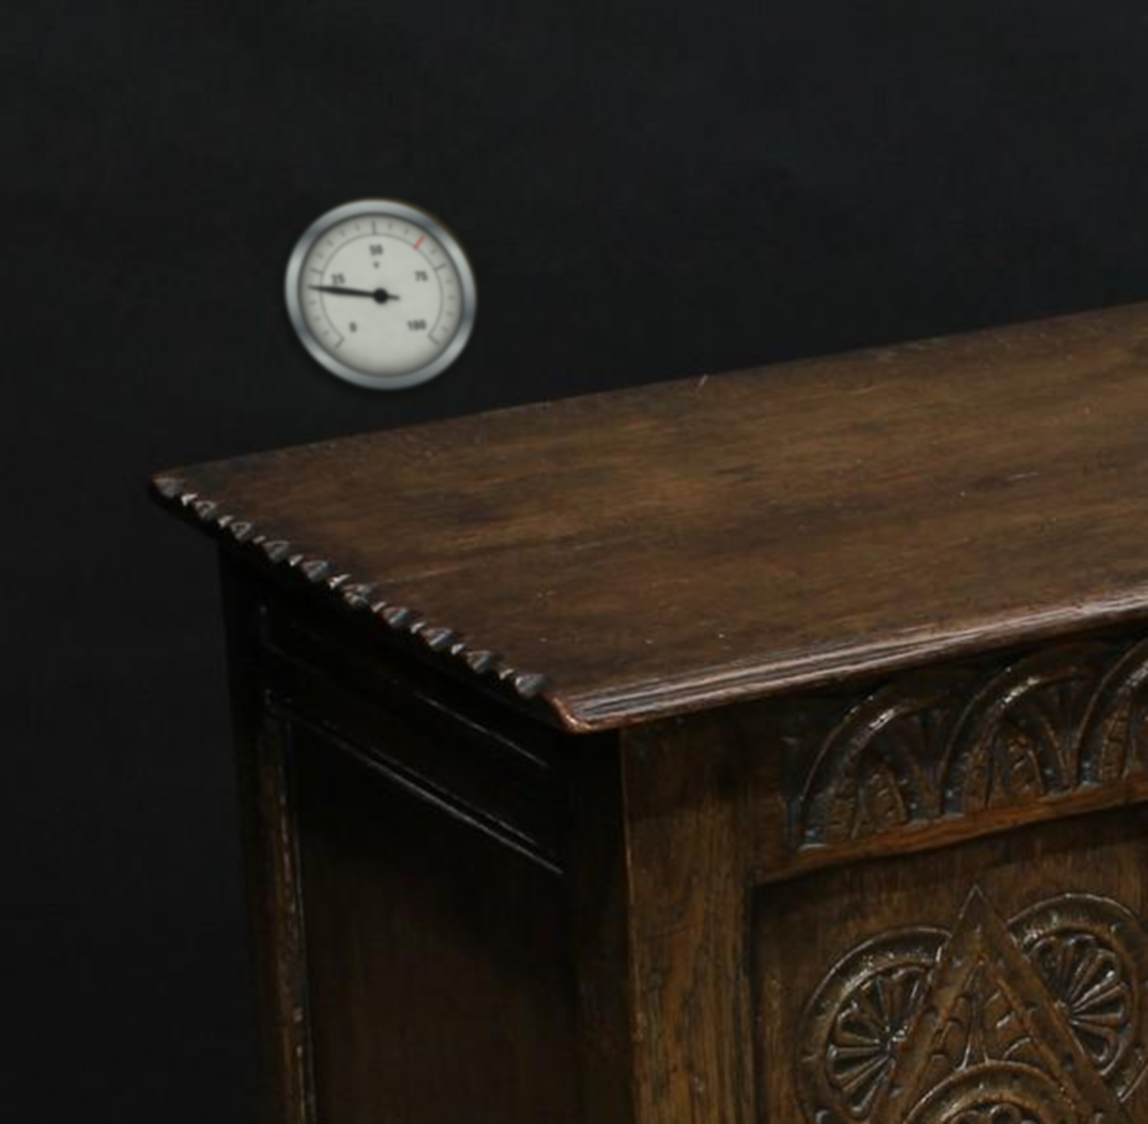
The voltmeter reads 20V
